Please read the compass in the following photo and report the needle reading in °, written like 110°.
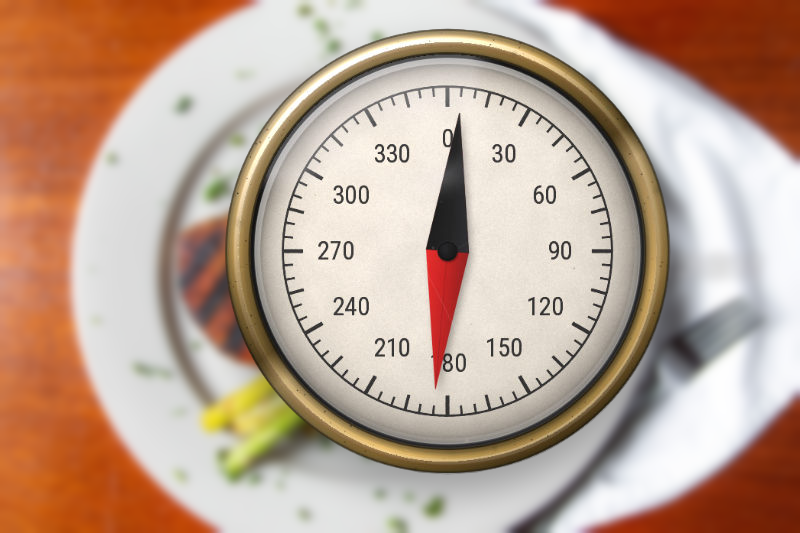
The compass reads 185°
